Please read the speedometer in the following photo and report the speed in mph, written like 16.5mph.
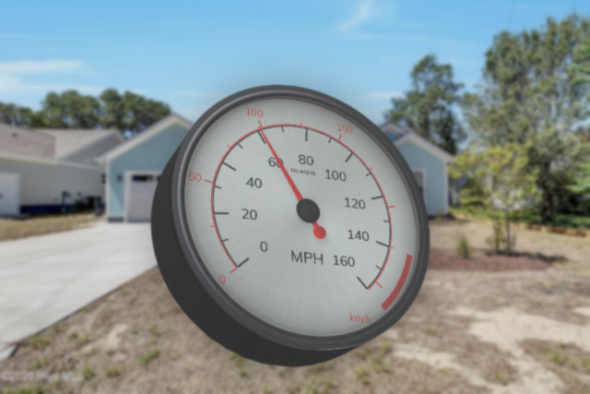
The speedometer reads 60mph
